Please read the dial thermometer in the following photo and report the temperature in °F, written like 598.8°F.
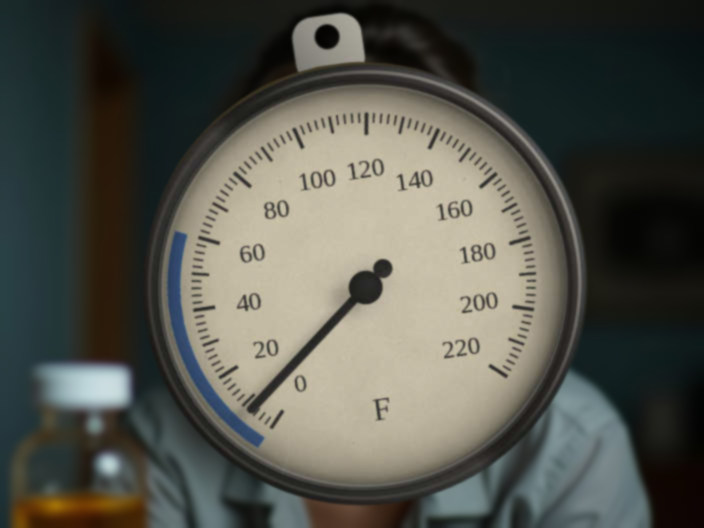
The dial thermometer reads 8°F
